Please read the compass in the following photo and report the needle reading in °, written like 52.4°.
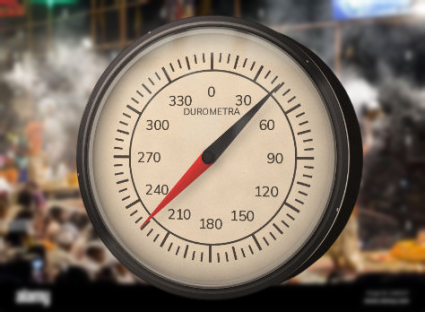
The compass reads 225°
